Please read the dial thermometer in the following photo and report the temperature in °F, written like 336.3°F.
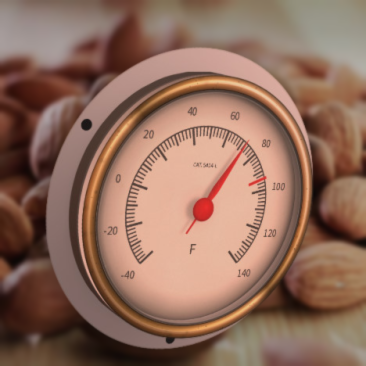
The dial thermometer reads 70°F
